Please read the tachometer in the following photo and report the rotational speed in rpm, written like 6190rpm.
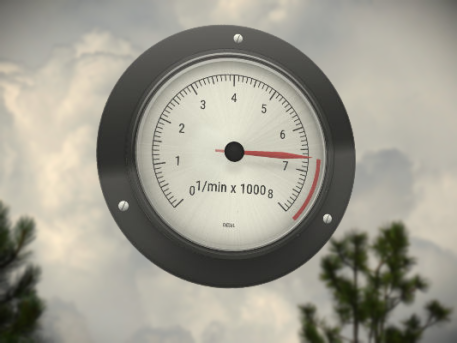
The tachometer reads 6700rpm
